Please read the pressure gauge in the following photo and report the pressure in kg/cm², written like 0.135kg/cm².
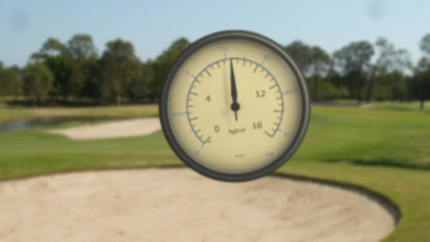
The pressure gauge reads 8kg/cm²
